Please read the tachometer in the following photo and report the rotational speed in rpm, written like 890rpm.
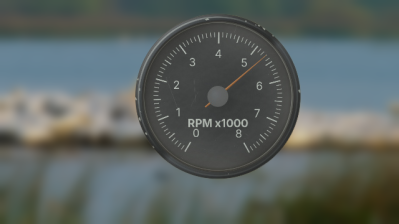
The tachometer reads 5300rpm
